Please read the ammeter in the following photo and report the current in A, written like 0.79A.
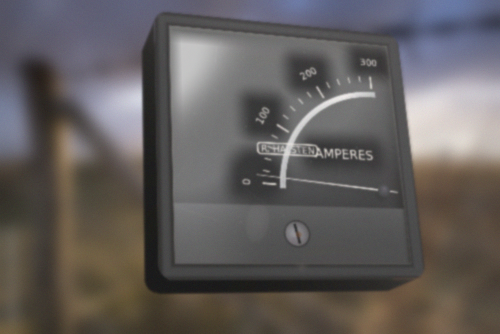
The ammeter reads 10A
